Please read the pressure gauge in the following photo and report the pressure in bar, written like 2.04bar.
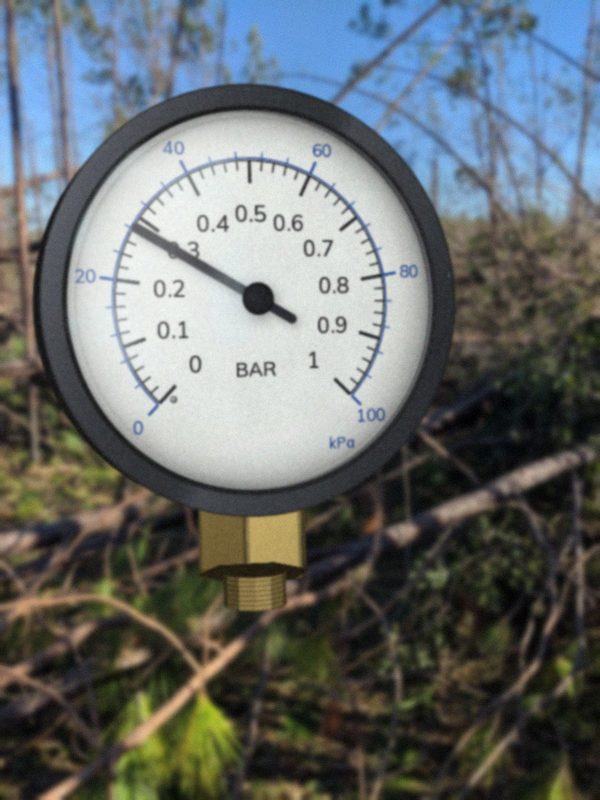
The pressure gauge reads 0.28bar
